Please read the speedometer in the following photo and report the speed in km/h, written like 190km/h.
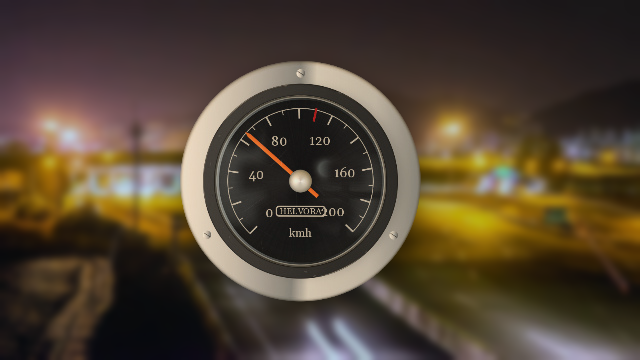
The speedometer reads 65km/h
